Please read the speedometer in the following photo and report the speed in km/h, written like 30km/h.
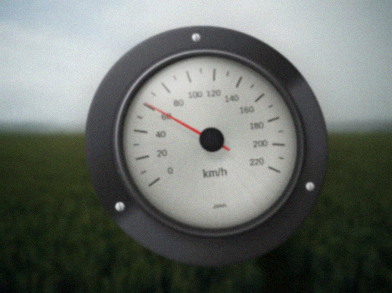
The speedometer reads 60km/h
